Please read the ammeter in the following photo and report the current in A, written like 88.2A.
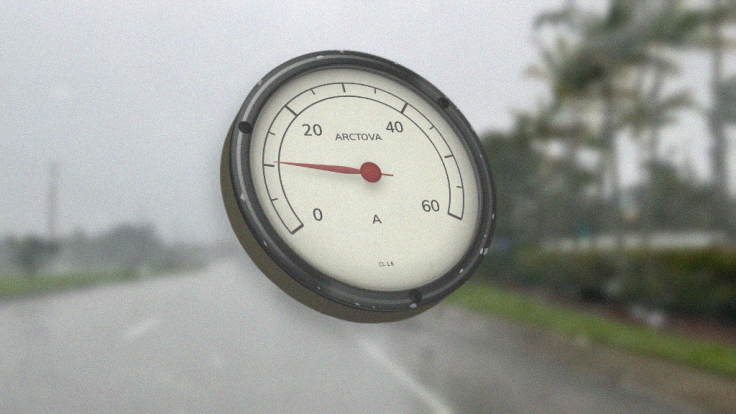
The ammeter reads 10A
